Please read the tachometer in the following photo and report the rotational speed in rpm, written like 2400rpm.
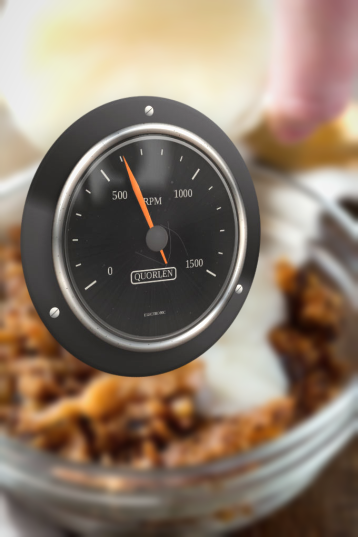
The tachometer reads 600rpm
